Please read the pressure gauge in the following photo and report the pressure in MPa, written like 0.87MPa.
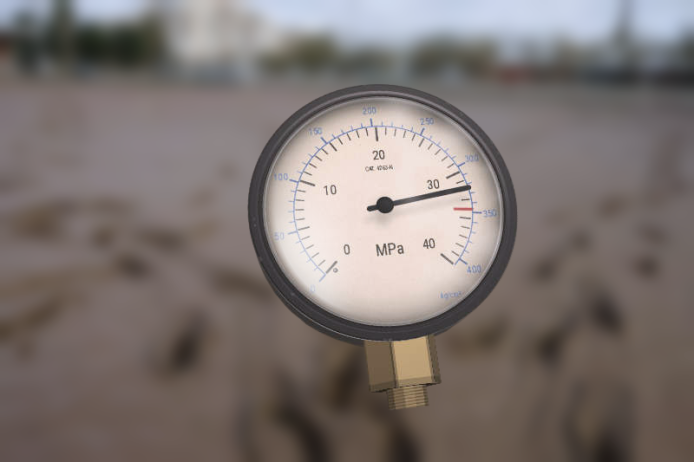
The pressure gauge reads 32MPa
